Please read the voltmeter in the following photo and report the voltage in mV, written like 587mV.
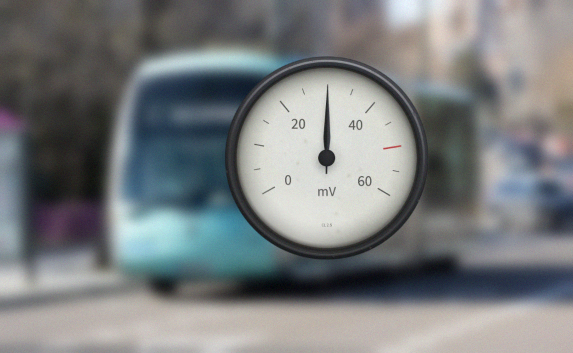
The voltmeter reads 30mV
